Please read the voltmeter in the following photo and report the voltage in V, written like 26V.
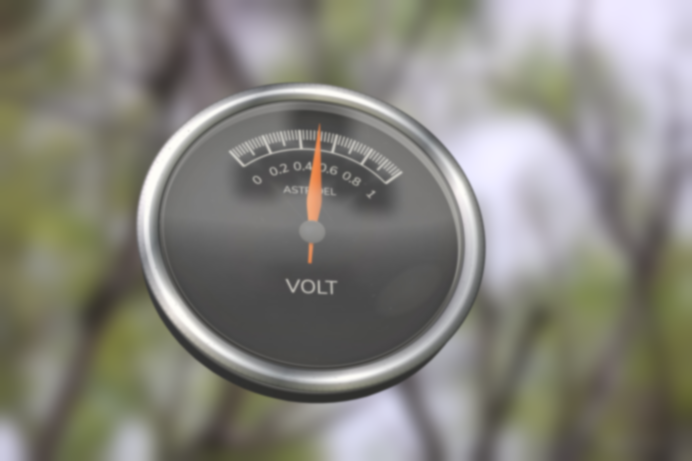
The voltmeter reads 0.5V
